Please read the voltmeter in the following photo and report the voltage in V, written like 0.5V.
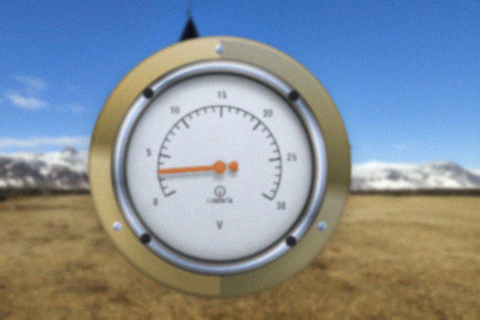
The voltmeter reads 3V
